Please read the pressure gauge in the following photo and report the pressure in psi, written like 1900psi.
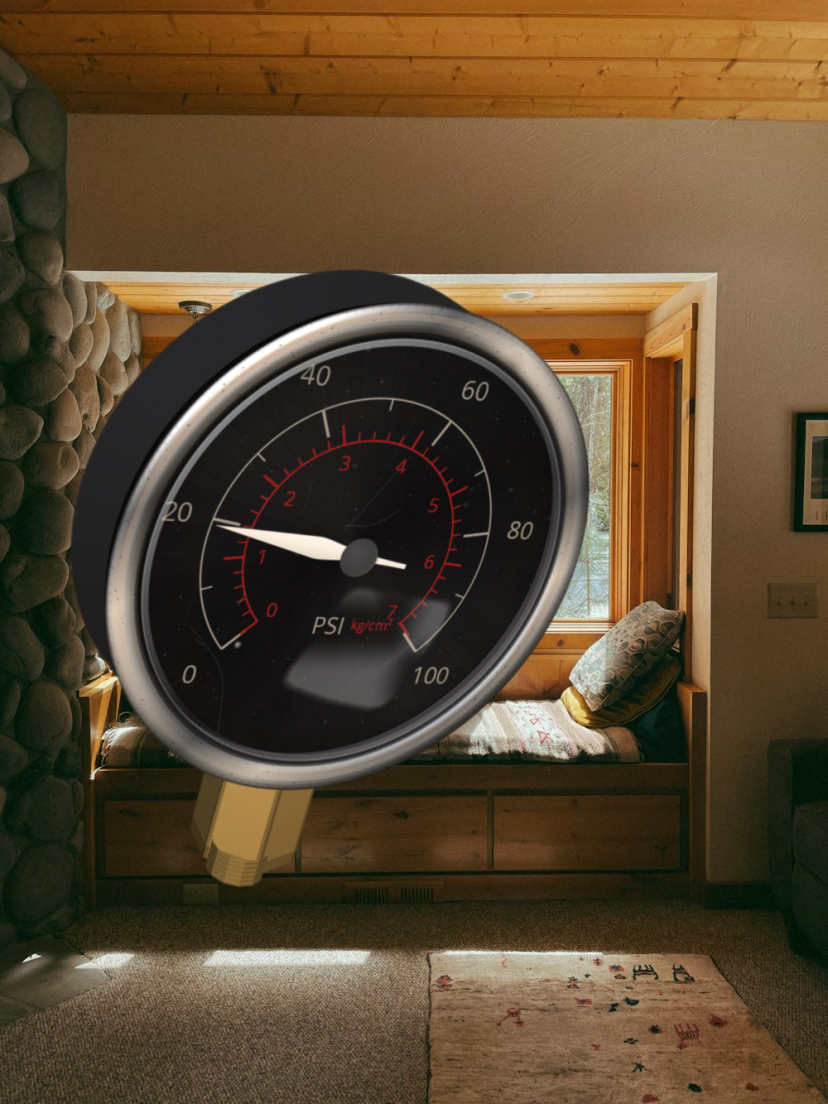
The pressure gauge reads 20psi
